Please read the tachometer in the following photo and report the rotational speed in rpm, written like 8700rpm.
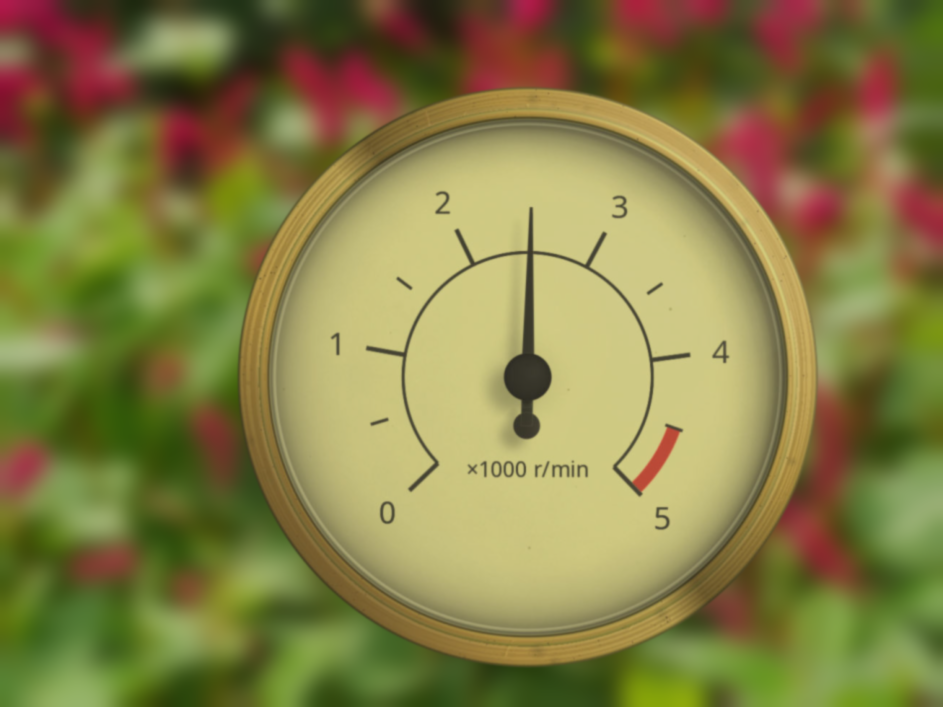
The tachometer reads 2500rpm
